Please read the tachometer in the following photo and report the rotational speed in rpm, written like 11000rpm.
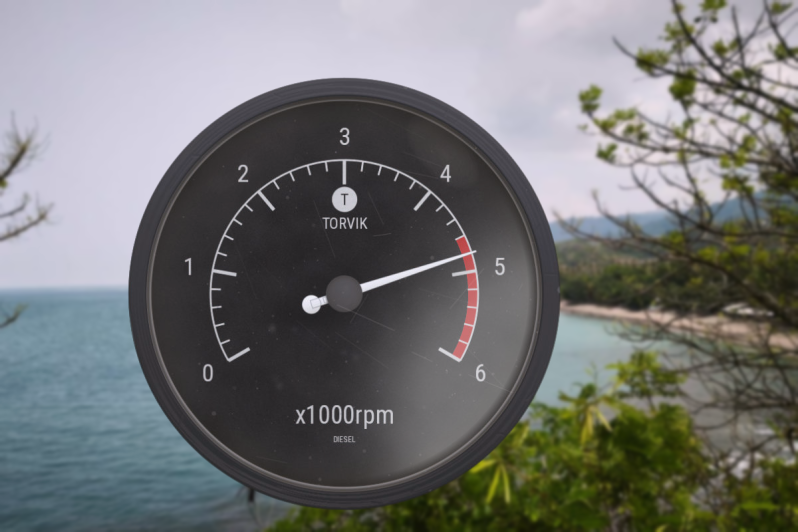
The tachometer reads 4800rpm
